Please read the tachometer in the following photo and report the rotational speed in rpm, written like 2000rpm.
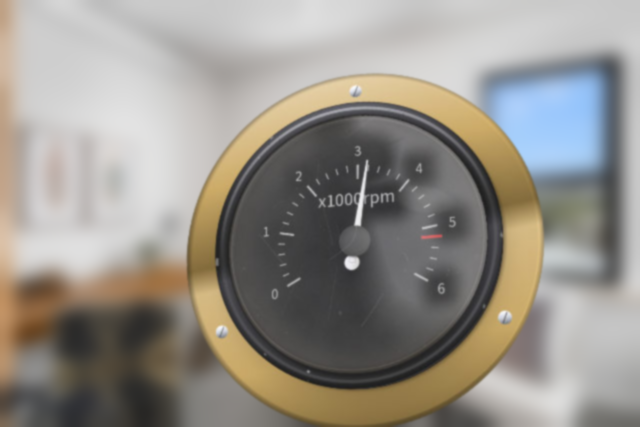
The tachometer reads 3200rpm
